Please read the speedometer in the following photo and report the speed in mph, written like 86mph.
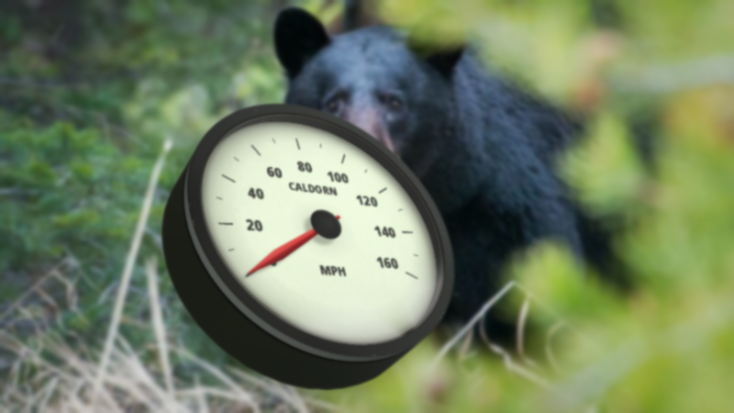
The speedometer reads 0mph
